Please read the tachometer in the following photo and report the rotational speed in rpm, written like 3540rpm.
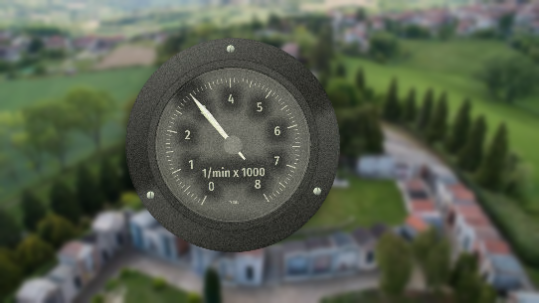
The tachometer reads 3000rpm
